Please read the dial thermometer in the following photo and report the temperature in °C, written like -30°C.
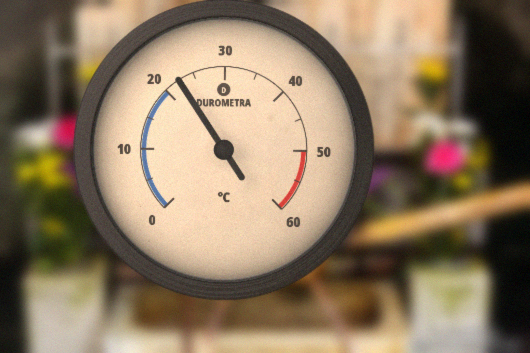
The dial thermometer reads 22.5°C
